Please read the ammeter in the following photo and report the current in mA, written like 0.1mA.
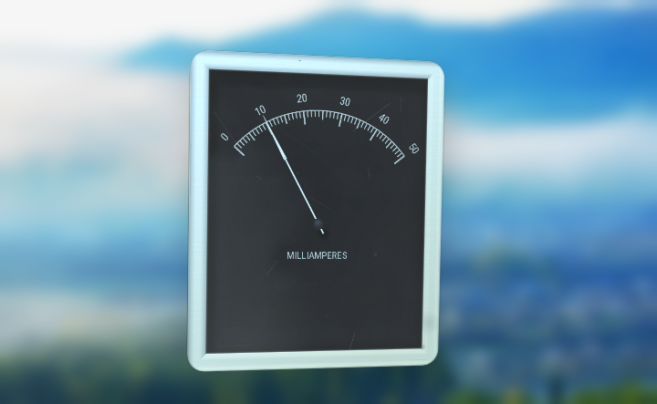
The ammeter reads 10mA
